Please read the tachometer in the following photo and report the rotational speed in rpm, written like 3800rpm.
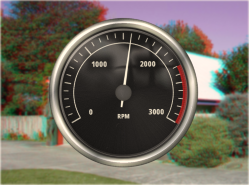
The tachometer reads 1600rpm
